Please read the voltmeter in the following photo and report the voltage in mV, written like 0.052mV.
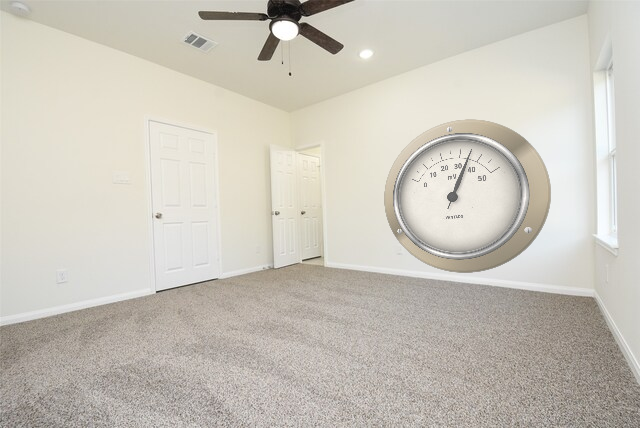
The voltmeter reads 35mV
